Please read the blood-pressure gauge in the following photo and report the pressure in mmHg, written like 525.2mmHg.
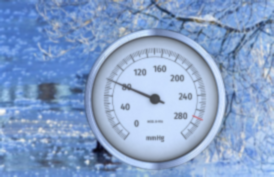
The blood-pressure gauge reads 80mmHg
